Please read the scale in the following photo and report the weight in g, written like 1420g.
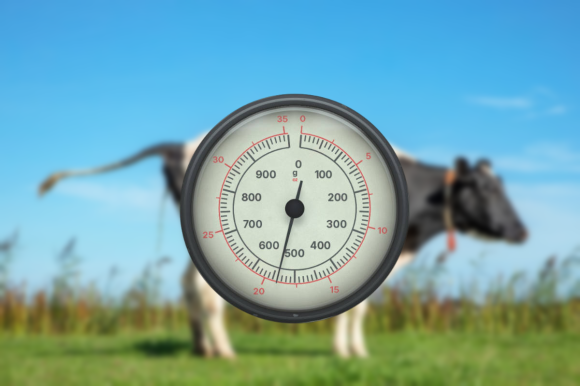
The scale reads 540g
